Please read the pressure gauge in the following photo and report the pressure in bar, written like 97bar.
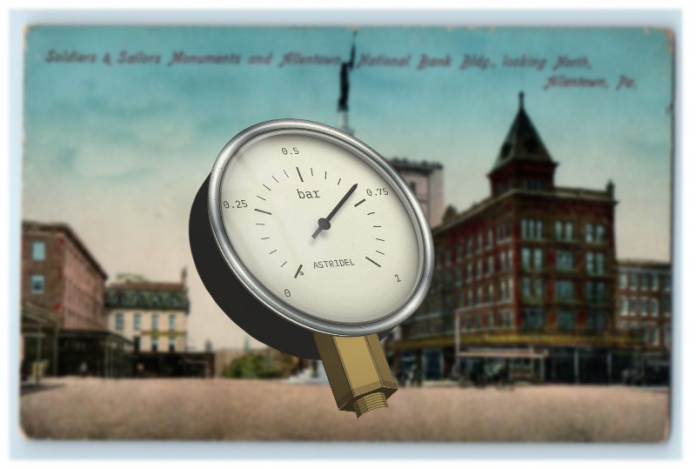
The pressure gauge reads 0.7bar
